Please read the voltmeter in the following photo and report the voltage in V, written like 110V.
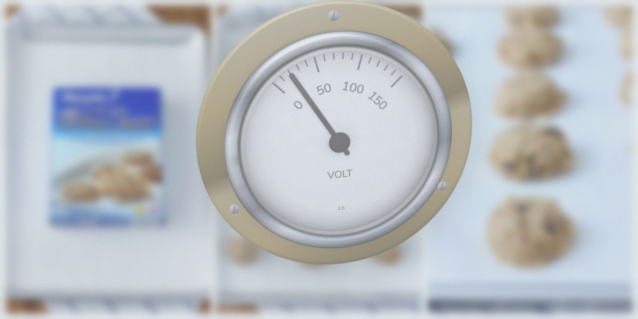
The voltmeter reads 20V
